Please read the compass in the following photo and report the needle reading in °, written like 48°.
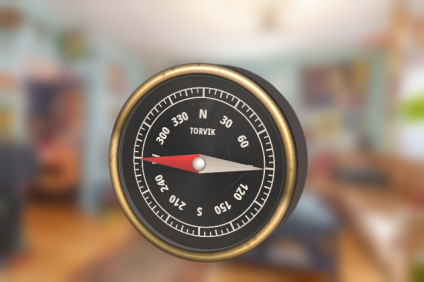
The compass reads 270°
